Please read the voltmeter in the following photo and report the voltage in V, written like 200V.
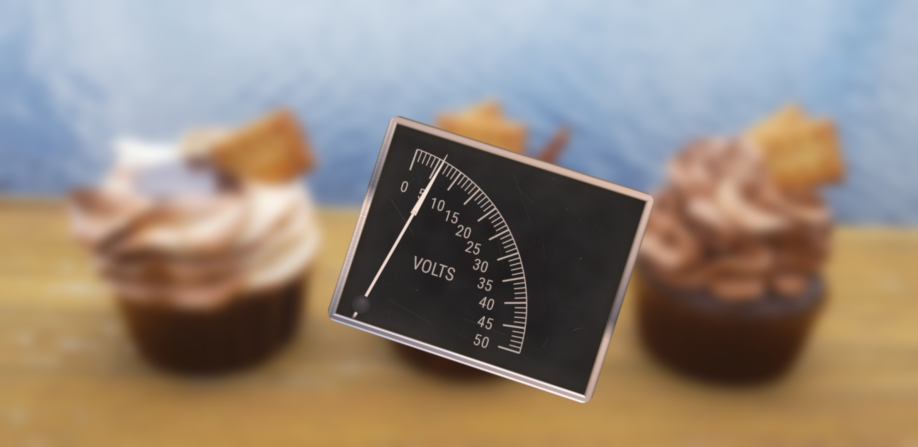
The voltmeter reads 6V
